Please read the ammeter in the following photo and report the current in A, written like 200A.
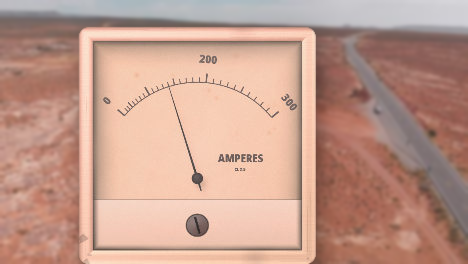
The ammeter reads 140A
